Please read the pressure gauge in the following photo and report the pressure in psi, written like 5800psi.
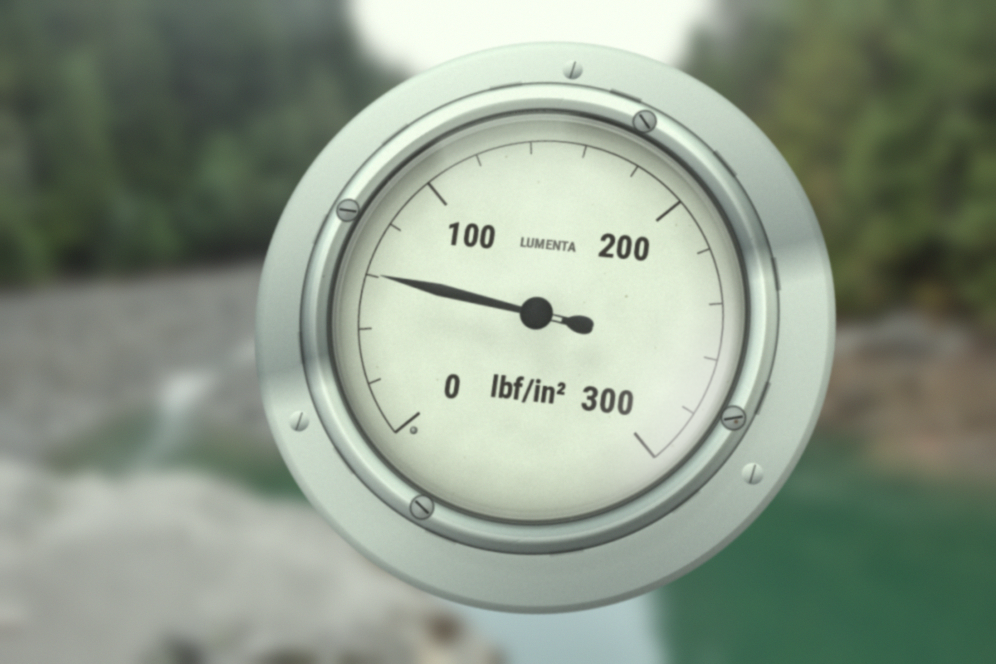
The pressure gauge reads 60psi
